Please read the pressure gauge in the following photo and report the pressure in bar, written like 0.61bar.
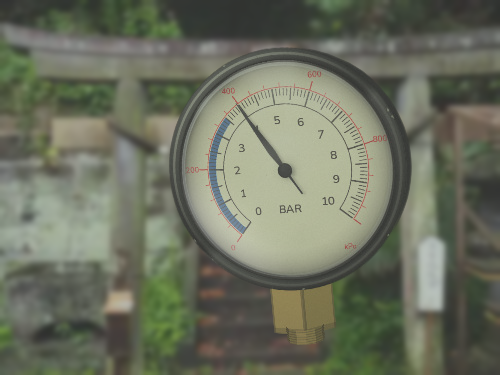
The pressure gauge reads 4bar
